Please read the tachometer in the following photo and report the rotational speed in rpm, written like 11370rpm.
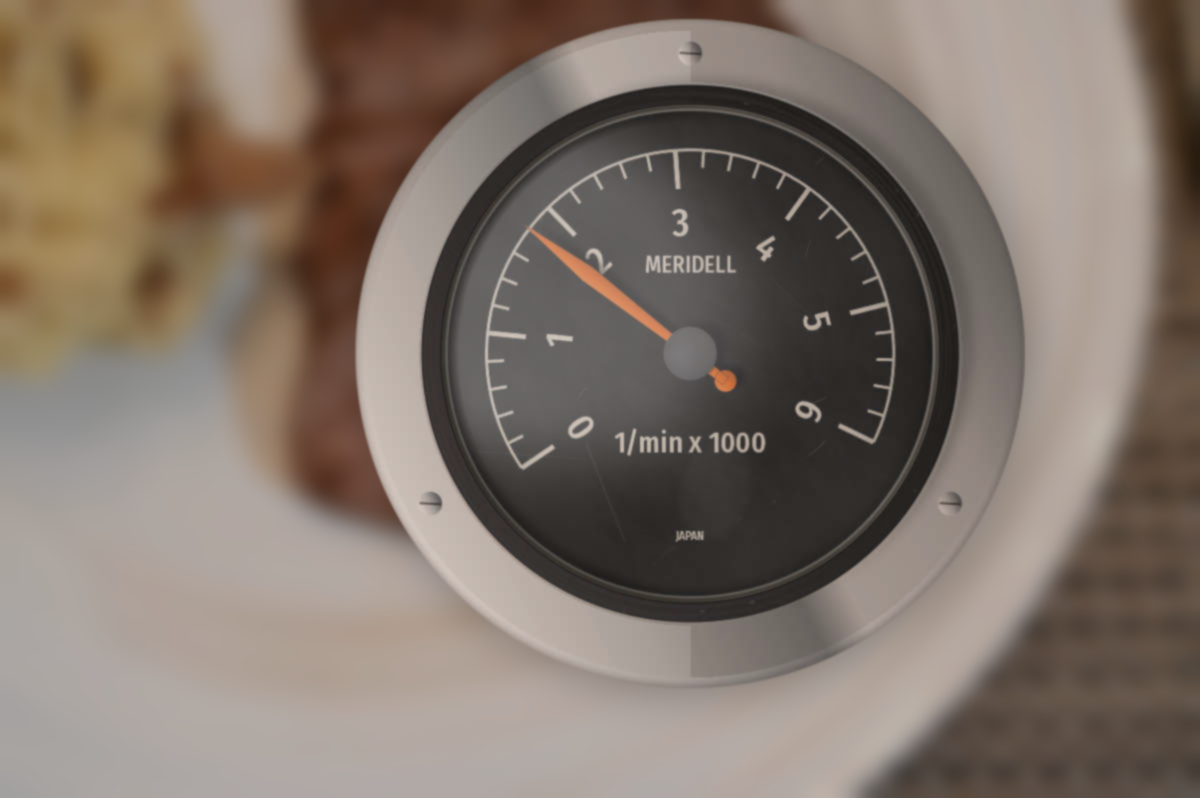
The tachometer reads 1800rpm
